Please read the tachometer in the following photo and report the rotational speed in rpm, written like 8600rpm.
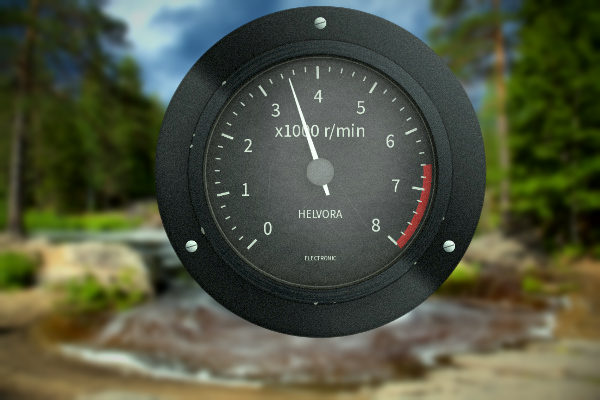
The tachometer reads 3500rpm
